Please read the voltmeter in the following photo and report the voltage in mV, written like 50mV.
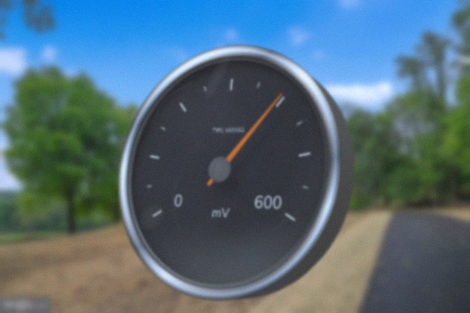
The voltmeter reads 400mV
